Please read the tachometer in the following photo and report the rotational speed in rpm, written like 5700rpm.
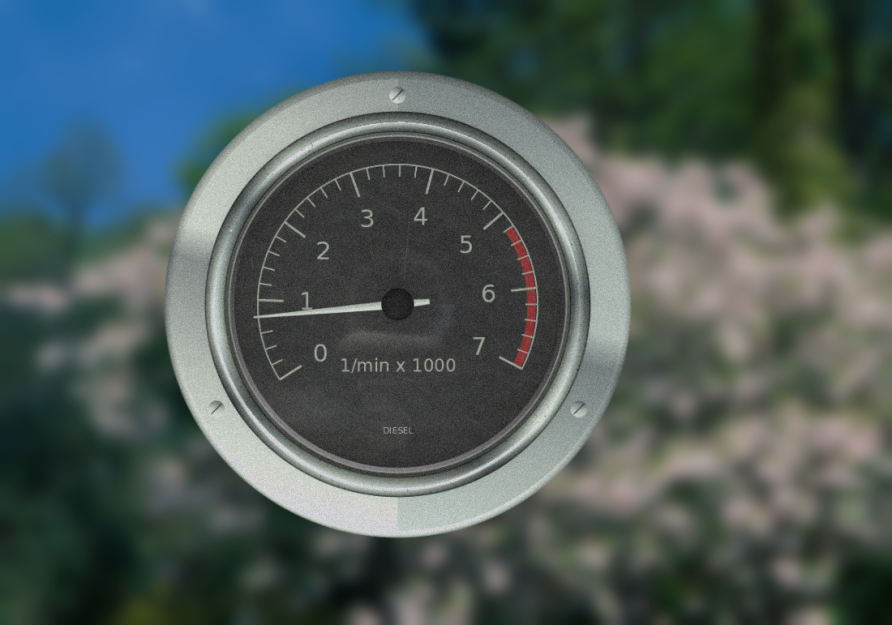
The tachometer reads 800rpm
